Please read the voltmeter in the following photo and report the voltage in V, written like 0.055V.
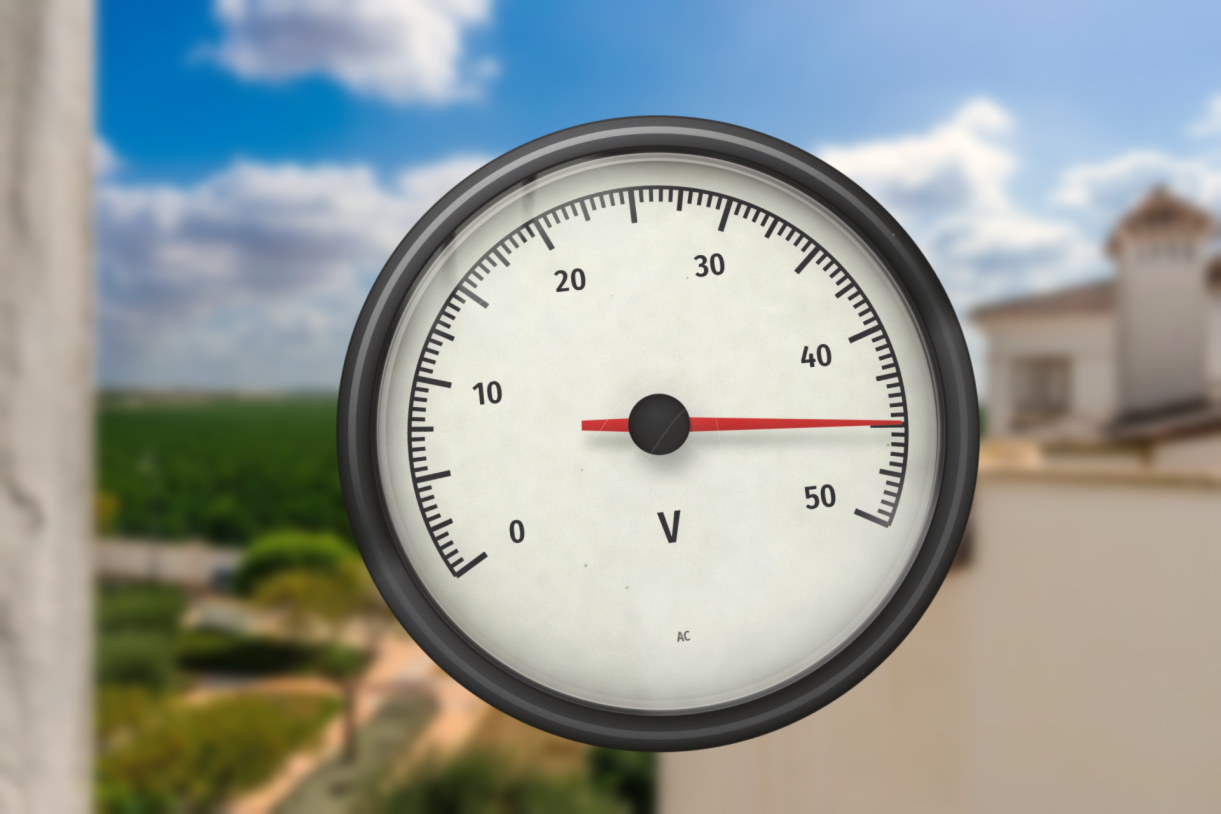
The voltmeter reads 45V
